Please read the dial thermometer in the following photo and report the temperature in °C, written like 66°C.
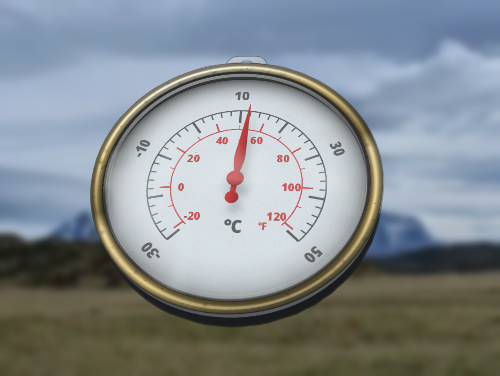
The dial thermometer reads 12°C
